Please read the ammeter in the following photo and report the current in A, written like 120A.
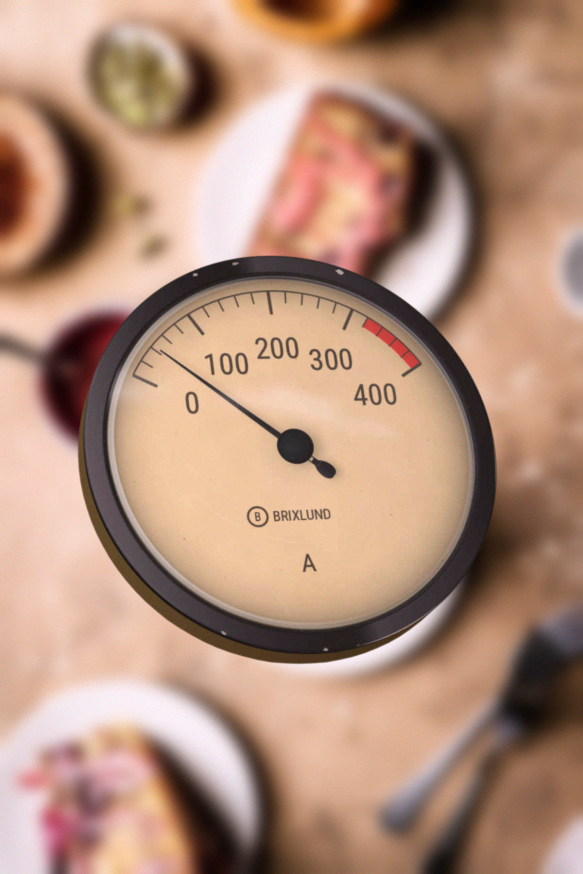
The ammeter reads 40A
